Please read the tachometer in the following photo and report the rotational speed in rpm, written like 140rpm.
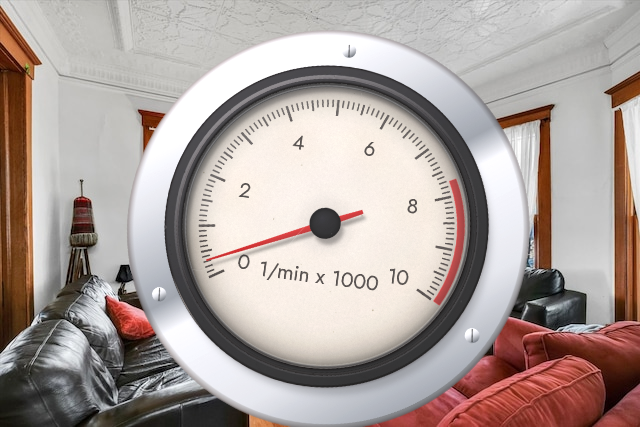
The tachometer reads 300rpm
